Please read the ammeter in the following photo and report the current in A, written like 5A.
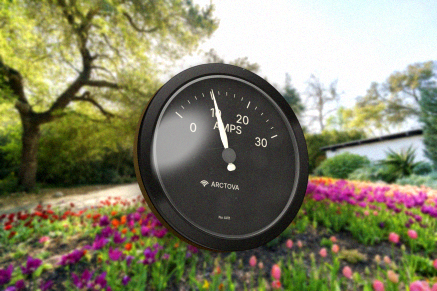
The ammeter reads 10A
